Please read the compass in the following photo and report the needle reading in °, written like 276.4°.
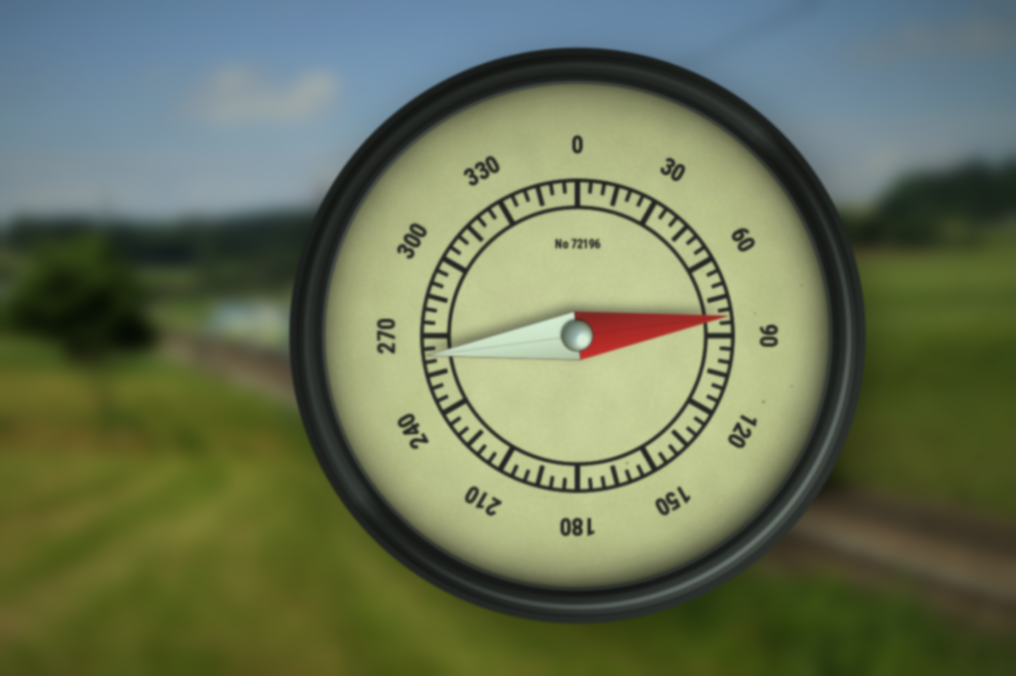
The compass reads 82.5°
